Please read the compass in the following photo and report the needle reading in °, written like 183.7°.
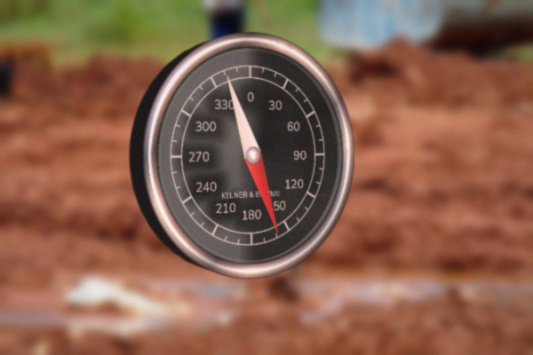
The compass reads 160°
